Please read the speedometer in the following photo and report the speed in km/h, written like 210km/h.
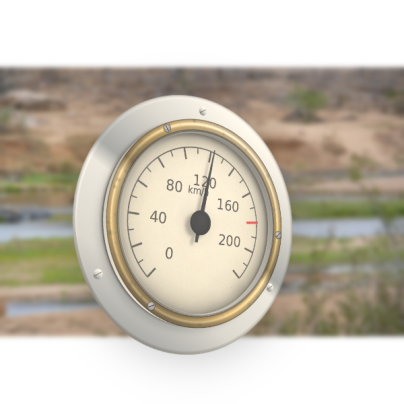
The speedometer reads 120km/h
